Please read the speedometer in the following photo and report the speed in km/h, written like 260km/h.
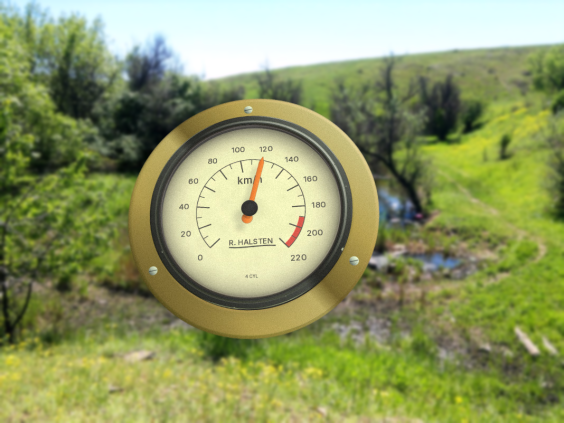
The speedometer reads 120km/h
